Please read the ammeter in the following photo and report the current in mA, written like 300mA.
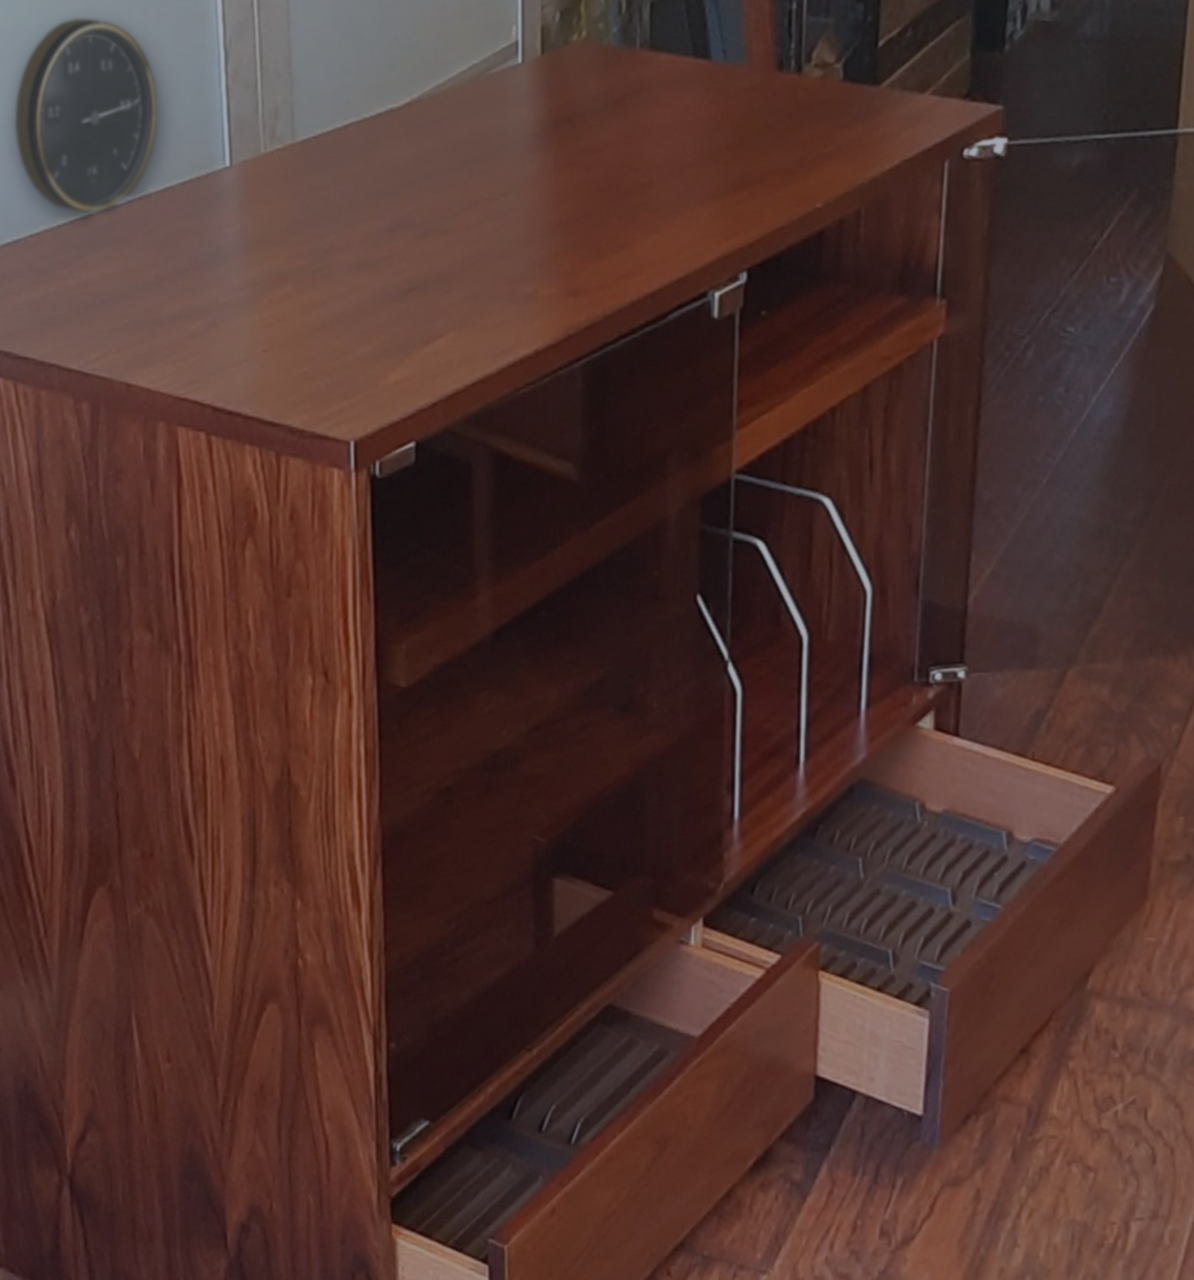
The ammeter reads 0.8mA
